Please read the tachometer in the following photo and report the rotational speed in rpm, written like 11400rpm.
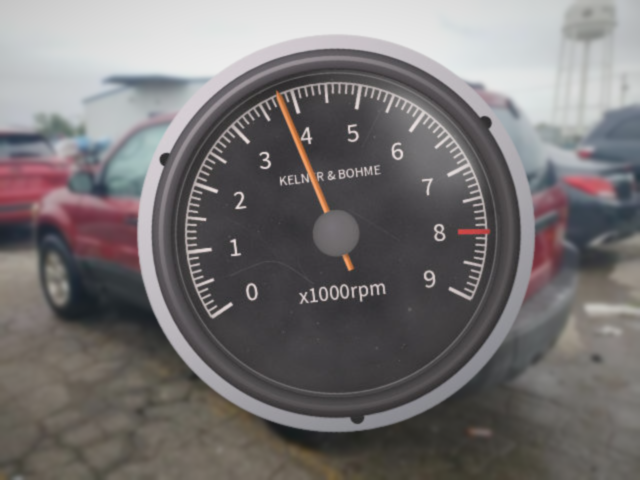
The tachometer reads 3800rpm
